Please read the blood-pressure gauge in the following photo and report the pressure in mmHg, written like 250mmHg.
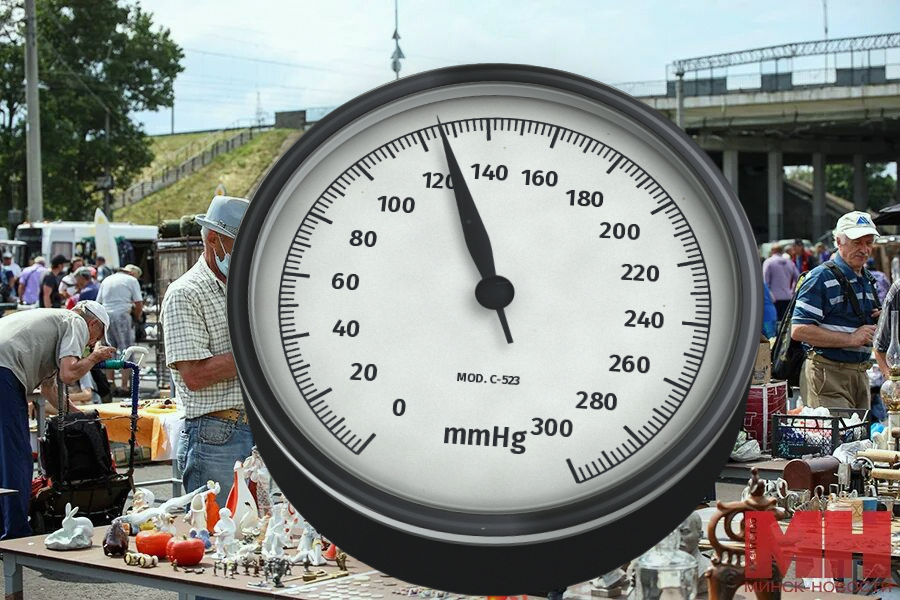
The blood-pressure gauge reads 126mmHg
